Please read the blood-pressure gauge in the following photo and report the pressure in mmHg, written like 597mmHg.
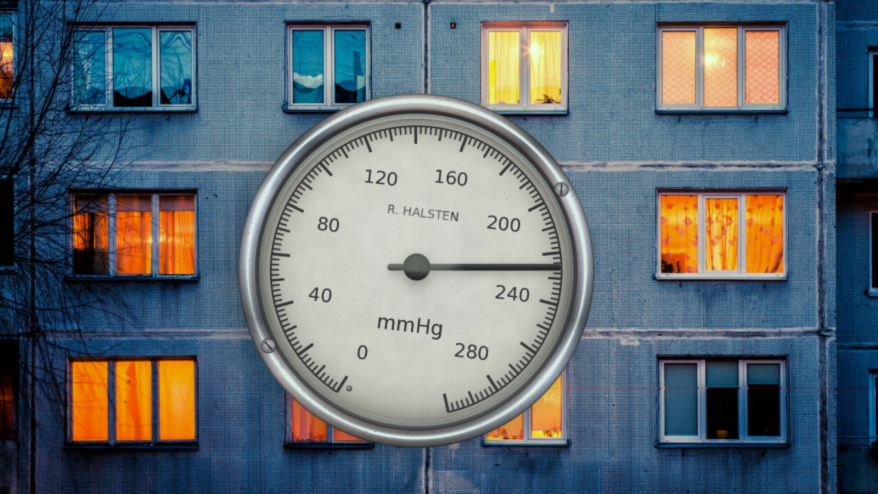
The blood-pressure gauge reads 226mmHg
